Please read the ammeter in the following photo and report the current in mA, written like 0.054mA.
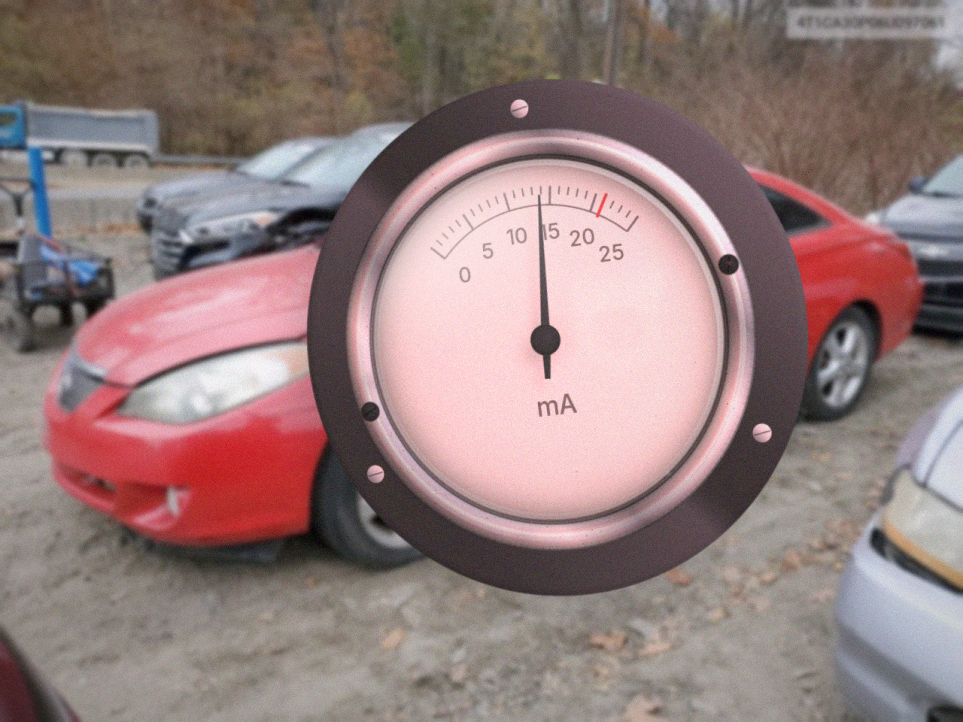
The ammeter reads 14mA
